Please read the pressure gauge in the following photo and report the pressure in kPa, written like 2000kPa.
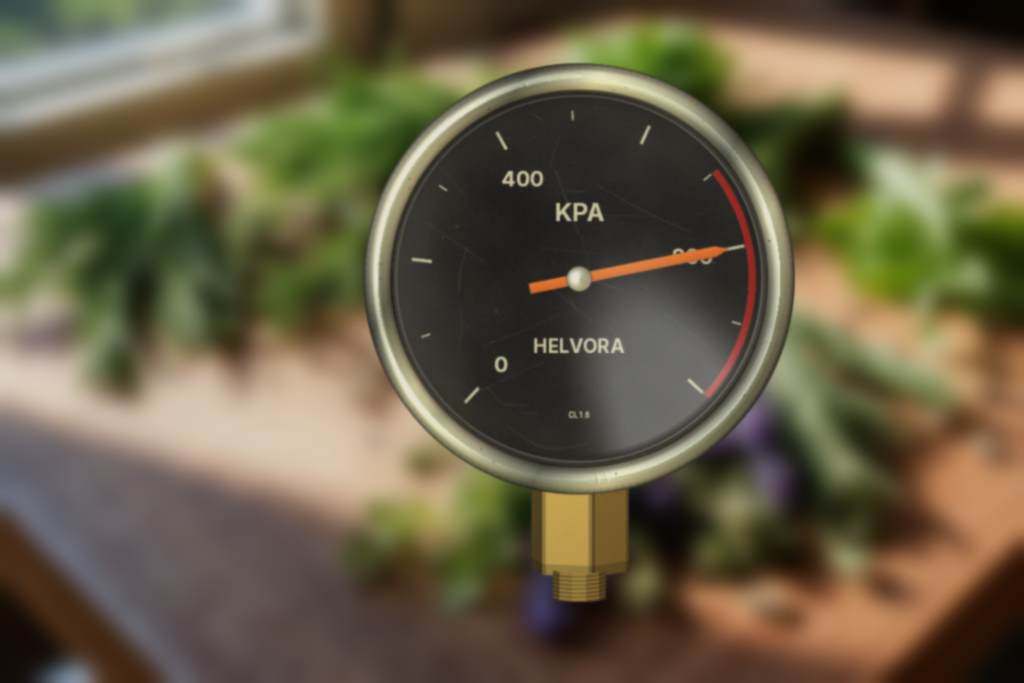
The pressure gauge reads 800kPa
